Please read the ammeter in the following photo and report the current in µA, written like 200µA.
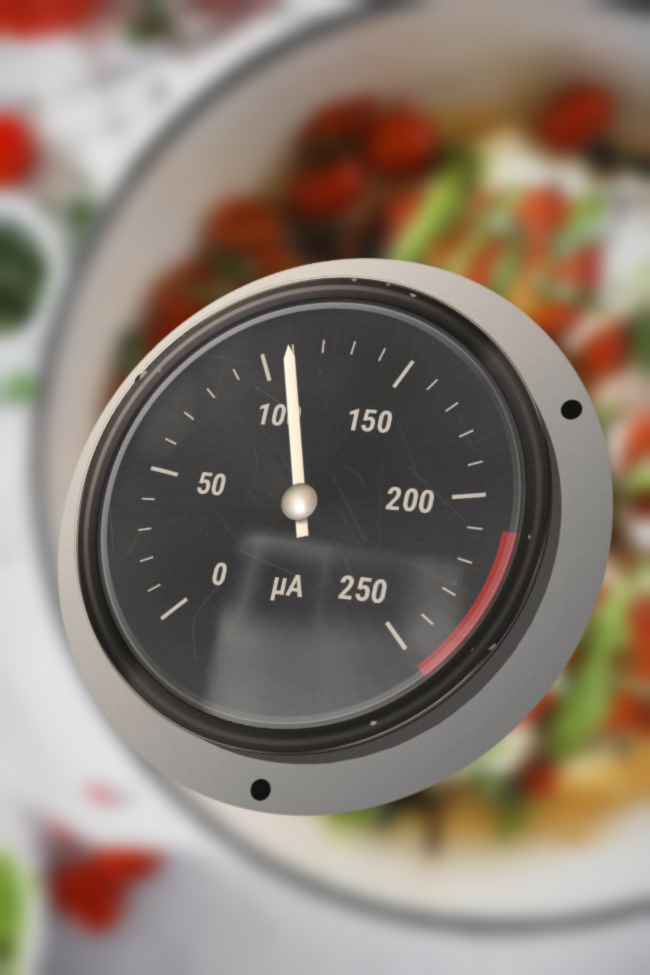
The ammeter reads 110µA
